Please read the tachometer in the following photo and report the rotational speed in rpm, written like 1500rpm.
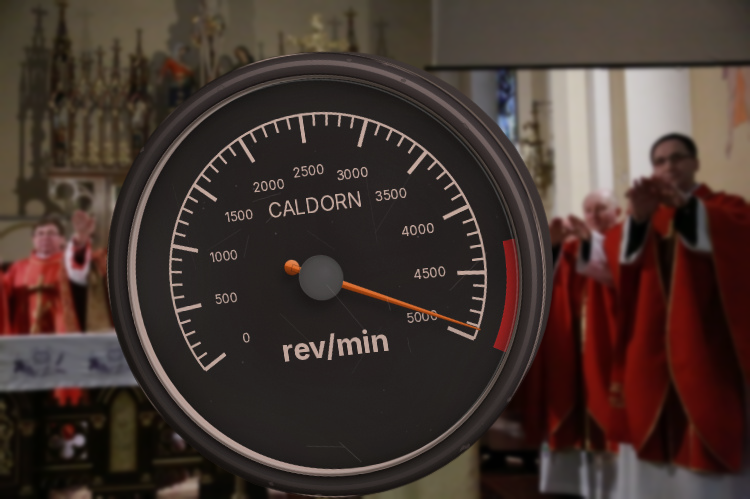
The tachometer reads 4900rpm
